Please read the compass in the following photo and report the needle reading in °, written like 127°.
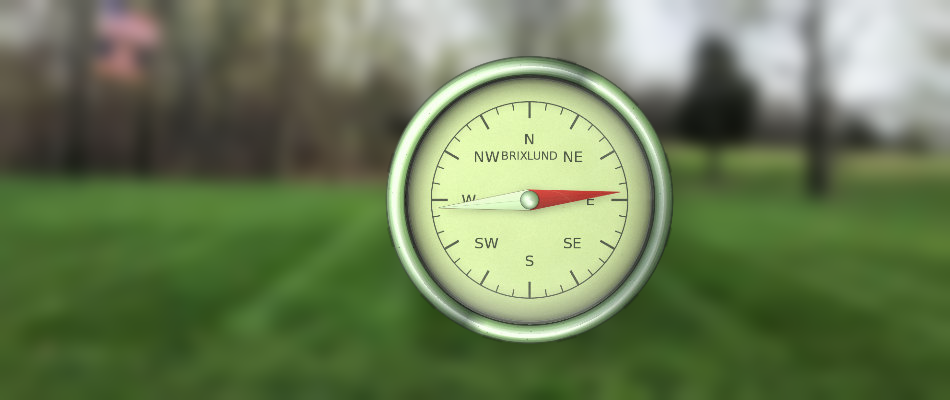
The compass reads 85°
